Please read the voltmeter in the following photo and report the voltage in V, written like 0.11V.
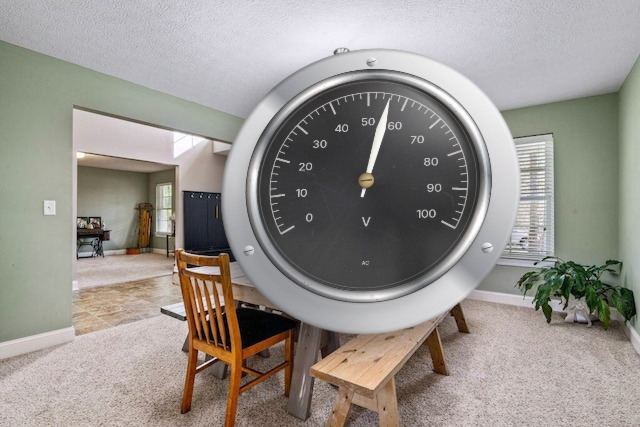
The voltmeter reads 56V
